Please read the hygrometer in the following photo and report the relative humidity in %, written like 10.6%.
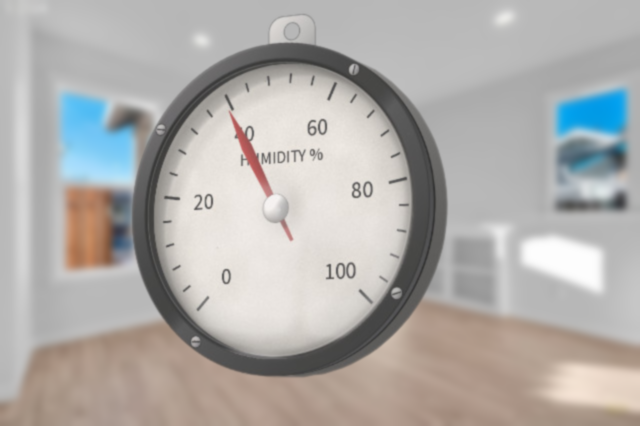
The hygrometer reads 40%
